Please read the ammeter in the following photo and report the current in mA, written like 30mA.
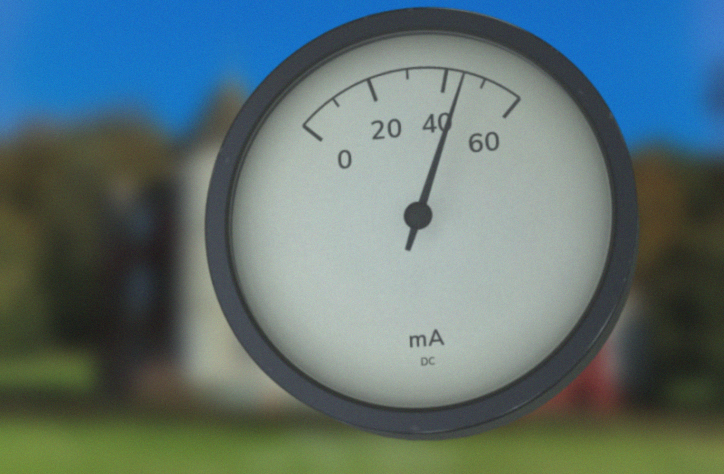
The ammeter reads 45mA
